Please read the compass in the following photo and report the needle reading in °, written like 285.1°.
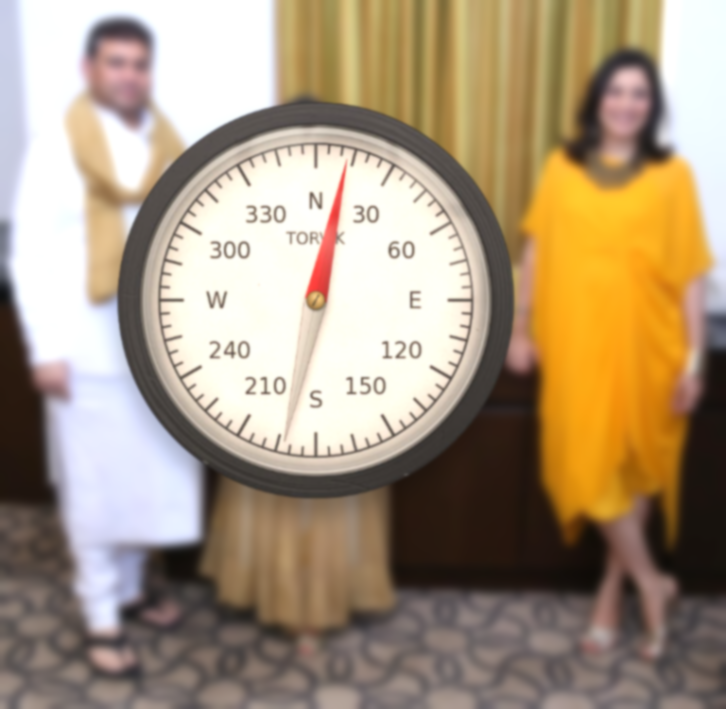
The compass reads 12.5°
